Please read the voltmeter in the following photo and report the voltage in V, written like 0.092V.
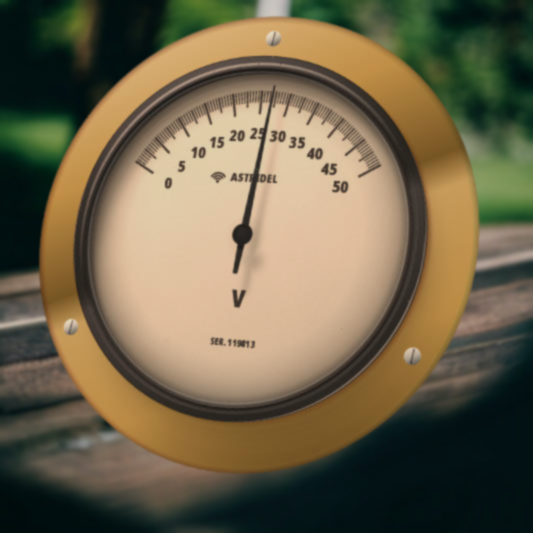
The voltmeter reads 27.5V
